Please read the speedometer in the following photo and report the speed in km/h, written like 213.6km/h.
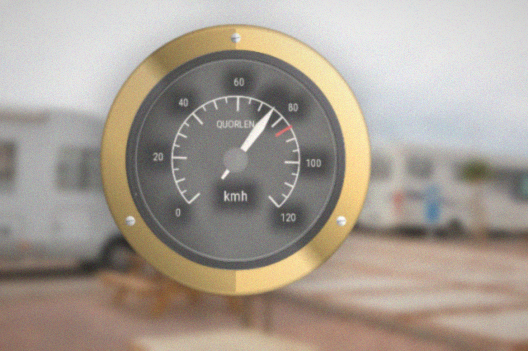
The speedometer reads 75km/h
